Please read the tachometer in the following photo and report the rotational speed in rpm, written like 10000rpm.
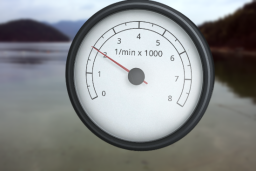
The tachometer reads 2000rpm
